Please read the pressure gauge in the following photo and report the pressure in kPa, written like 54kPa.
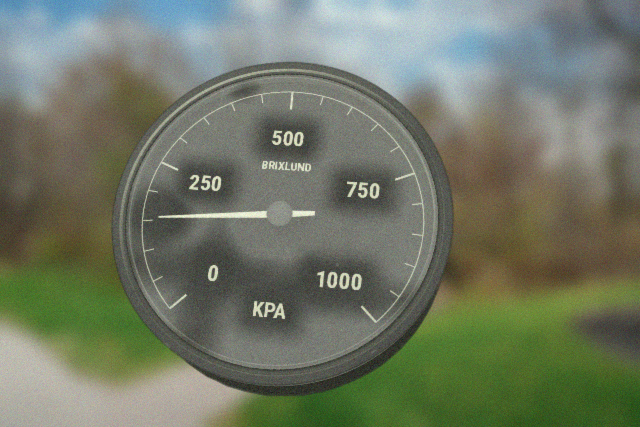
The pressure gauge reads 150kPa
